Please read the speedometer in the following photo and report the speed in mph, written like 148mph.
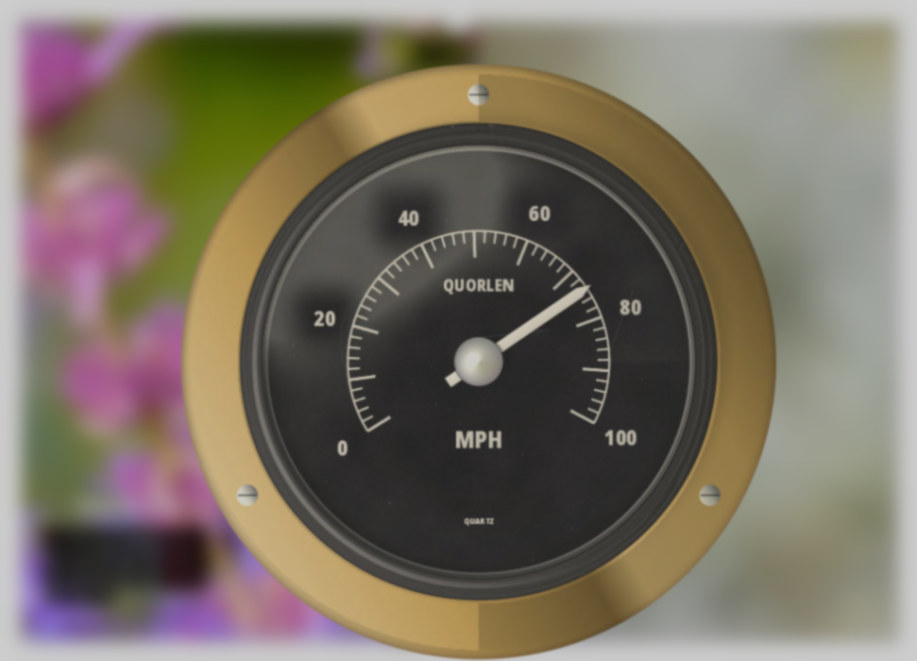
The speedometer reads 74mph
